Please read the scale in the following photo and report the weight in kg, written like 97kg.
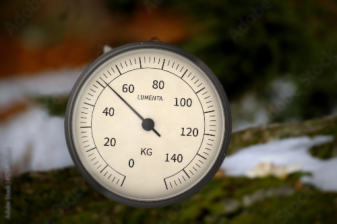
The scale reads 52kg
